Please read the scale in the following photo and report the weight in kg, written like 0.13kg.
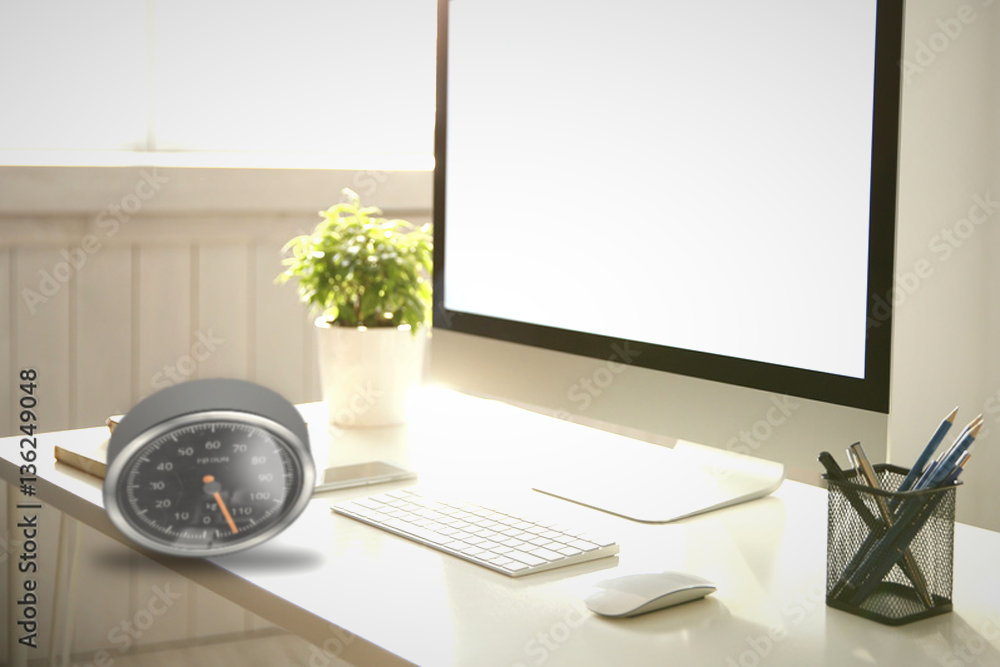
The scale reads 115kg
